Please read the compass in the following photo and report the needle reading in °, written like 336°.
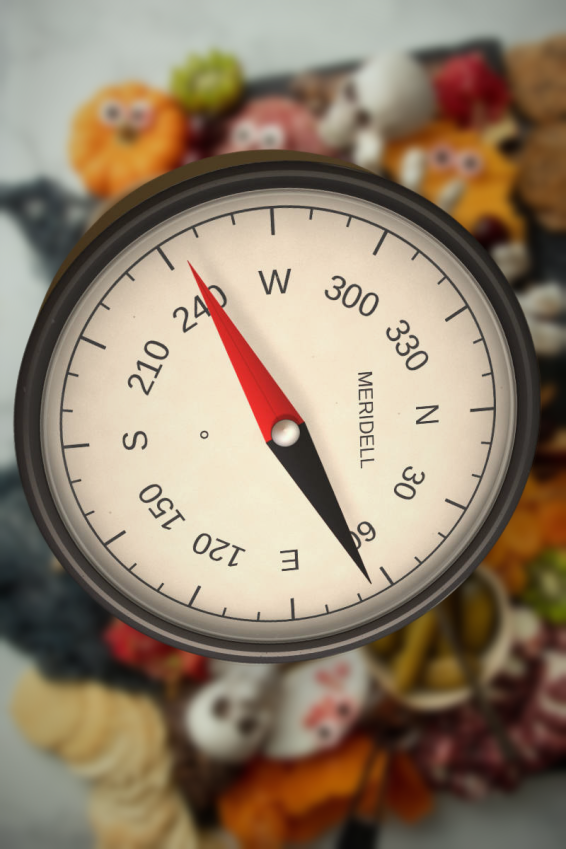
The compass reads 245°
